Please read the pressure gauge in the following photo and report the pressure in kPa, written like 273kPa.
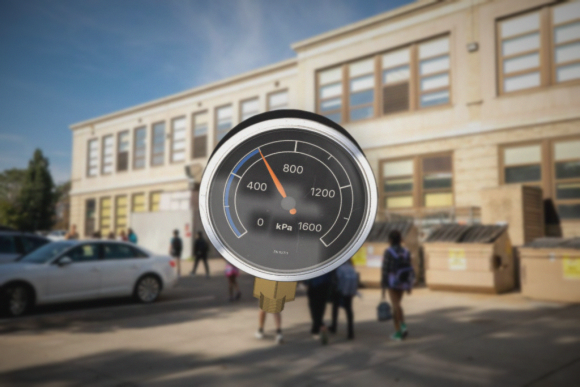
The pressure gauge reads 600kPa
